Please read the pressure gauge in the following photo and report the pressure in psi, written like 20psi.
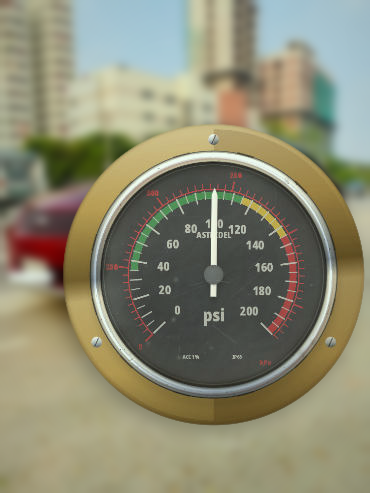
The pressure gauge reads 100psi
